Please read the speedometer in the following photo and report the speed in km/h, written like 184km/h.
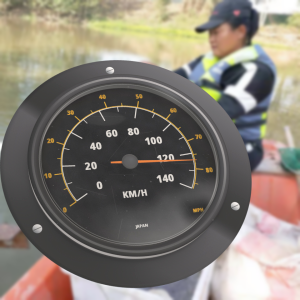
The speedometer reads 125km/h
